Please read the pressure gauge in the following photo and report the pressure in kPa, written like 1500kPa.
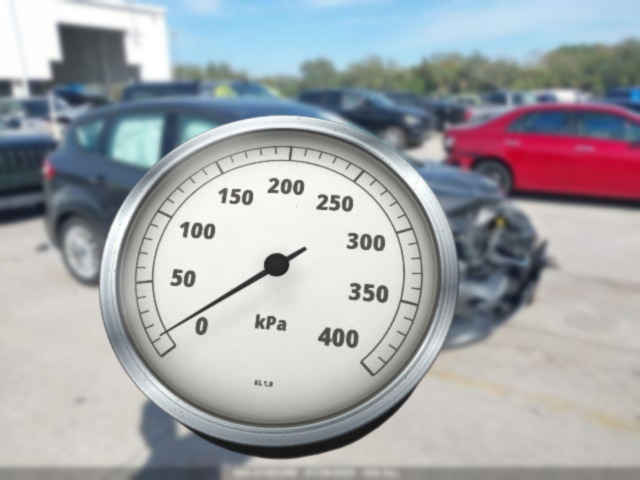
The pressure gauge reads 10kPa
